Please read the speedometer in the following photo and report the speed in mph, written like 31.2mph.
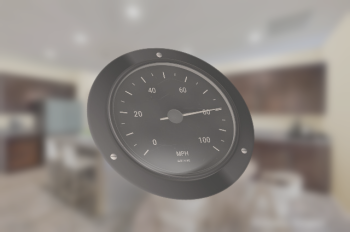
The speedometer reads 80mph
